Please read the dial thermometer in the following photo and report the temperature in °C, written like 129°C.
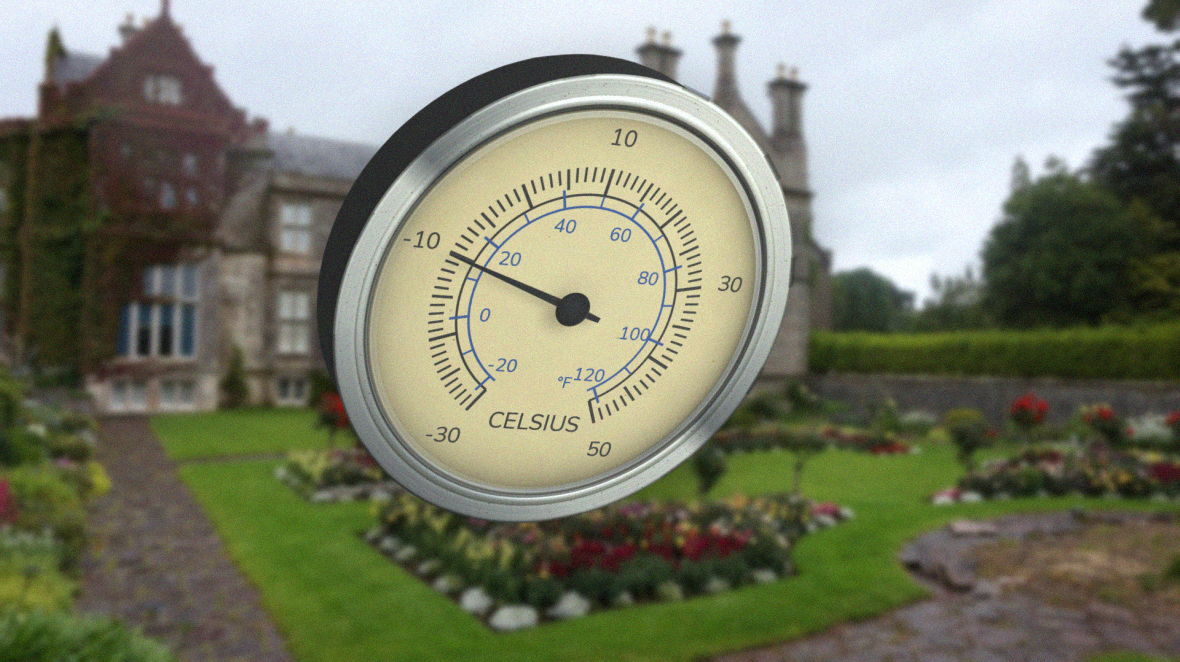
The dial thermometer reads -10°C
